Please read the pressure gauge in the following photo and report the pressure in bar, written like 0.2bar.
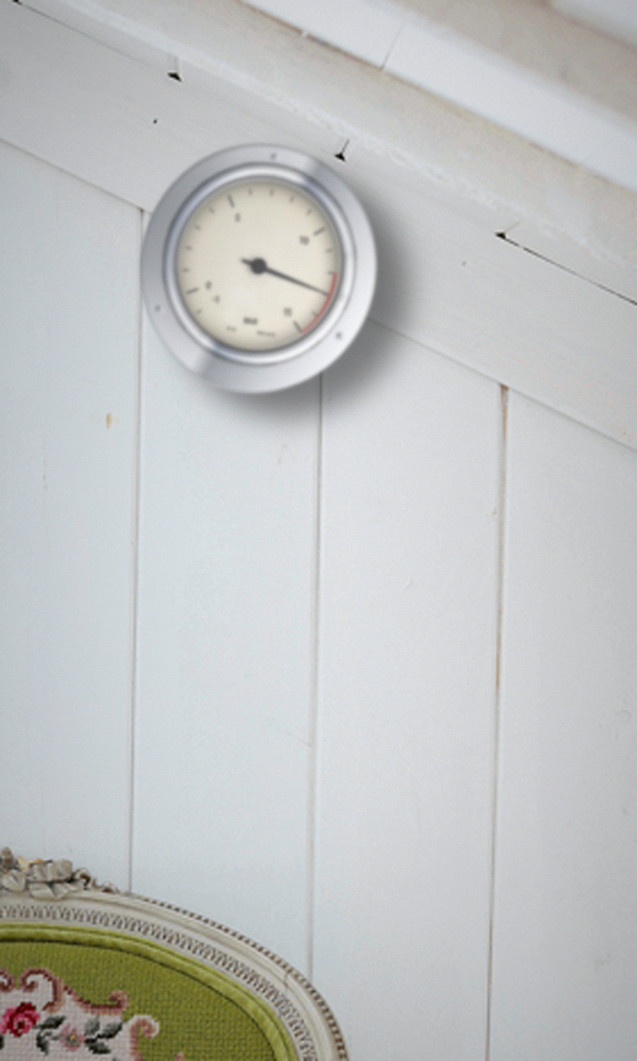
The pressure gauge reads 13bar
